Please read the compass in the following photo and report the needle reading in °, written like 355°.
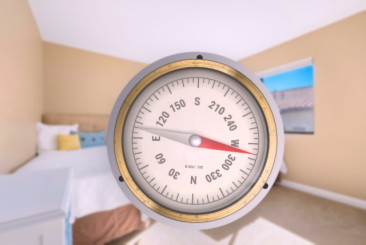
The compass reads 280°
